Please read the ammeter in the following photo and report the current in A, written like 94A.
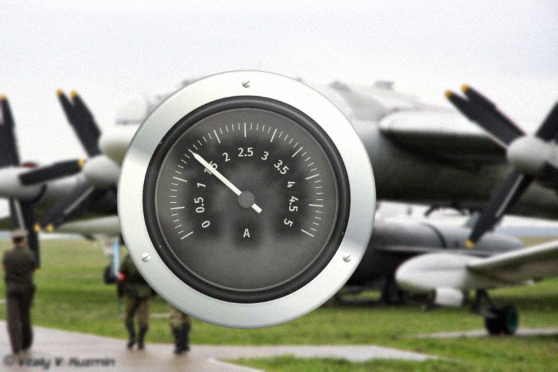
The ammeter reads 1.5A
